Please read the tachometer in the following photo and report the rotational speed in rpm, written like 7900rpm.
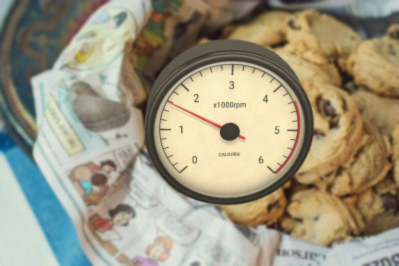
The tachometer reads 1600rpm
